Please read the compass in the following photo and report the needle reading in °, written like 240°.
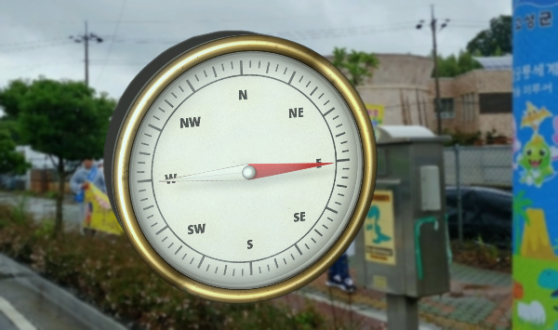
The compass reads 90°
